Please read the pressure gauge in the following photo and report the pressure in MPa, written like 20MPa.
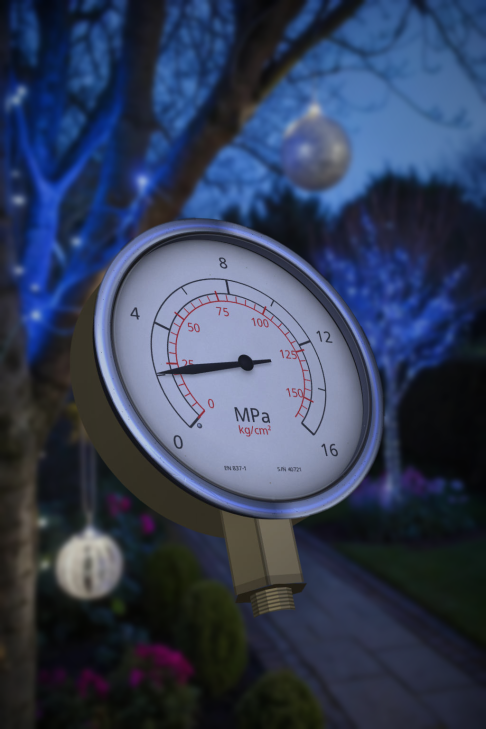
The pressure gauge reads 2MPa
